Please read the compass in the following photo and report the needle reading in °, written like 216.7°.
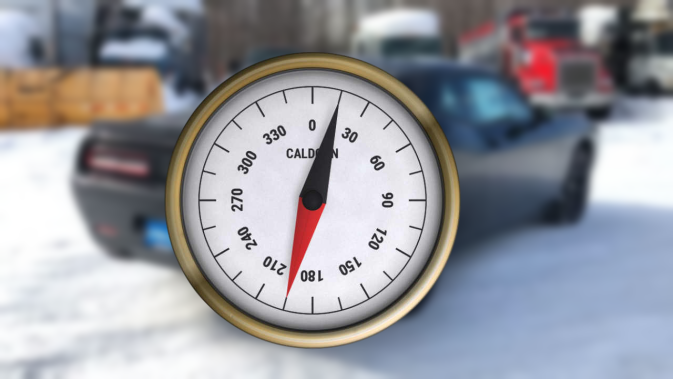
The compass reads 195°
